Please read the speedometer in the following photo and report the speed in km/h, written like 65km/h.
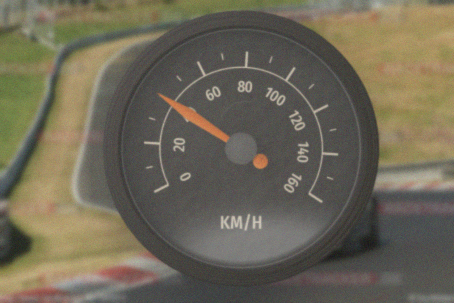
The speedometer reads 40km/h
